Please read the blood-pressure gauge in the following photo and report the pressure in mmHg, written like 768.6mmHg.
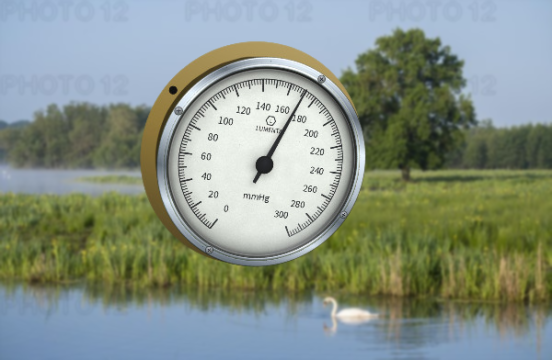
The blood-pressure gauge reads 170mmHg
